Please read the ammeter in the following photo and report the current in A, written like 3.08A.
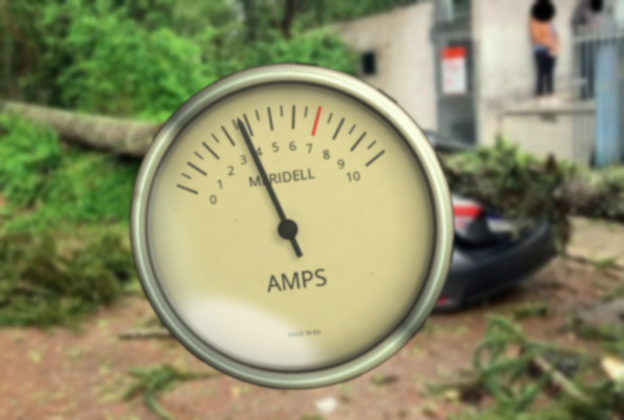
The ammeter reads 3.75A
